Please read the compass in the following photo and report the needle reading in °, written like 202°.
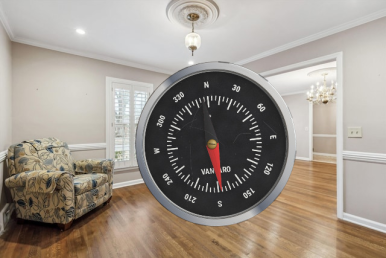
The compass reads 175°
